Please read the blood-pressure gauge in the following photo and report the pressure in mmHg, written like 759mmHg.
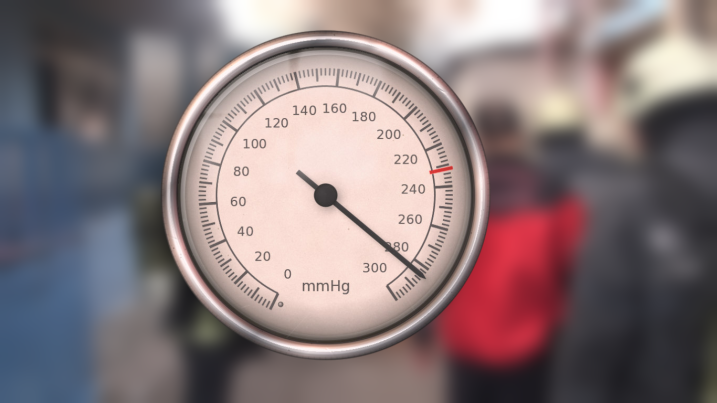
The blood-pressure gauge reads 284mmHg
